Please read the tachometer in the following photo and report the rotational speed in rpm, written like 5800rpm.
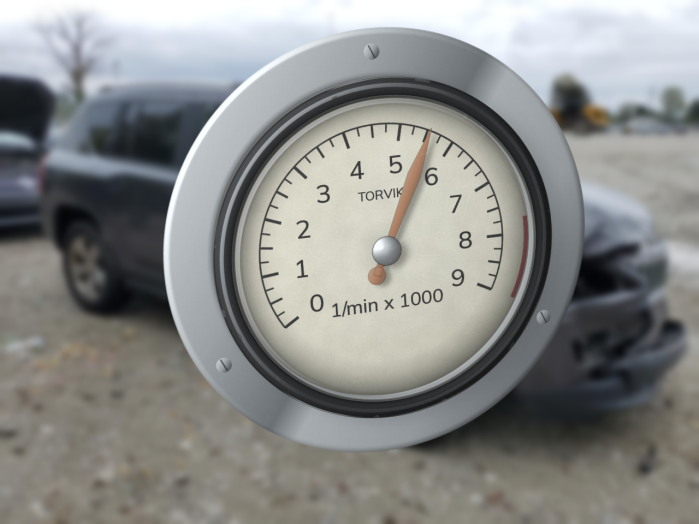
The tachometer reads 5500rpm
